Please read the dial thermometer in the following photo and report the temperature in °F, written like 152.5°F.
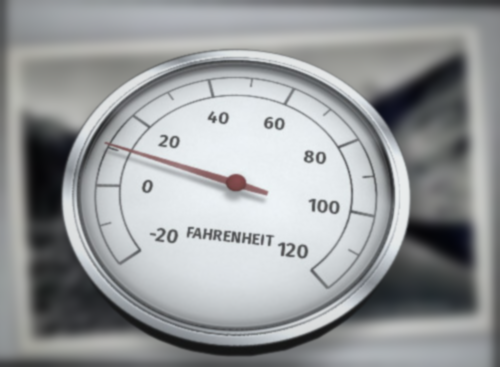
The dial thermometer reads 10°F
